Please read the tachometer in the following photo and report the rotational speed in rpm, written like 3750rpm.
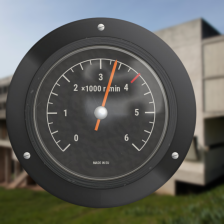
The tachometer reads 3375rpm
